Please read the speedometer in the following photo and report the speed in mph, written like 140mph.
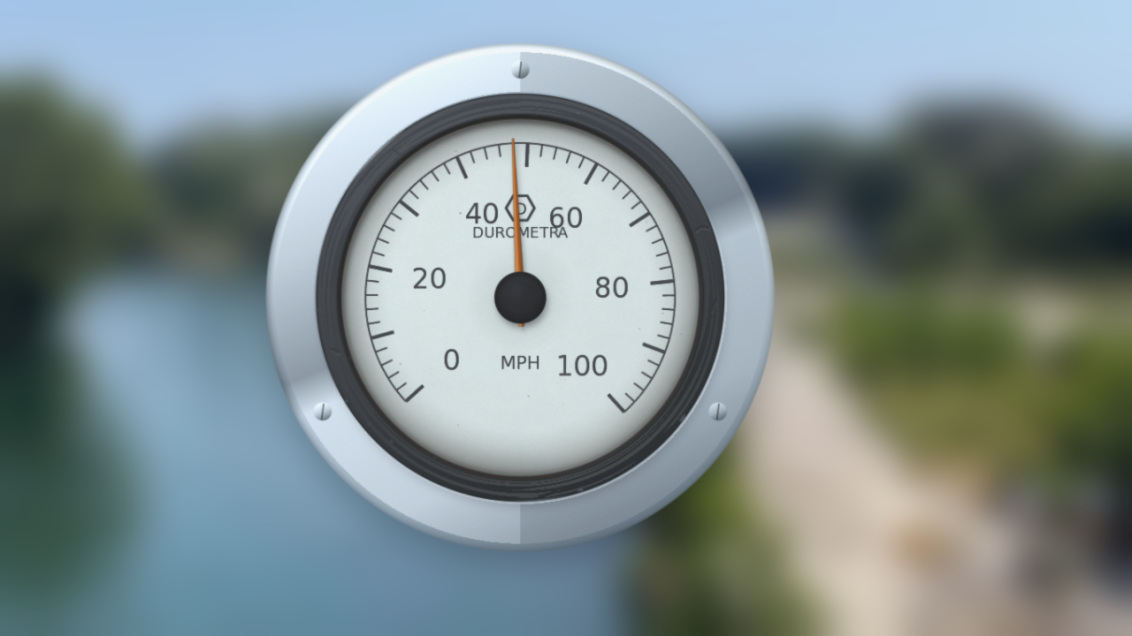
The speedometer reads 48mph
